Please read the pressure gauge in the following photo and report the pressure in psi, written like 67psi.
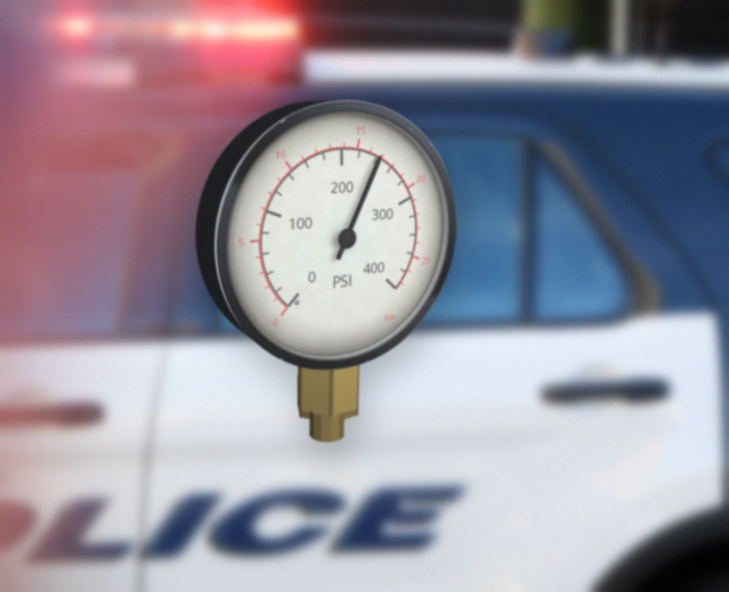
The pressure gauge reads 240psi
